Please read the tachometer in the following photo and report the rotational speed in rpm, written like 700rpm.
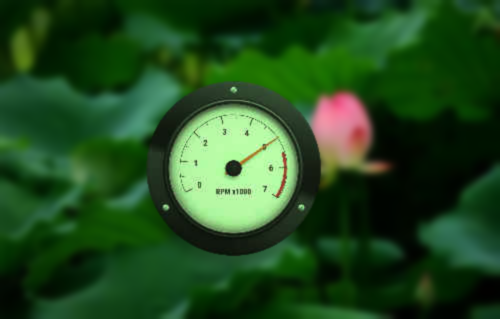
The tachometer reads 5000rpm
